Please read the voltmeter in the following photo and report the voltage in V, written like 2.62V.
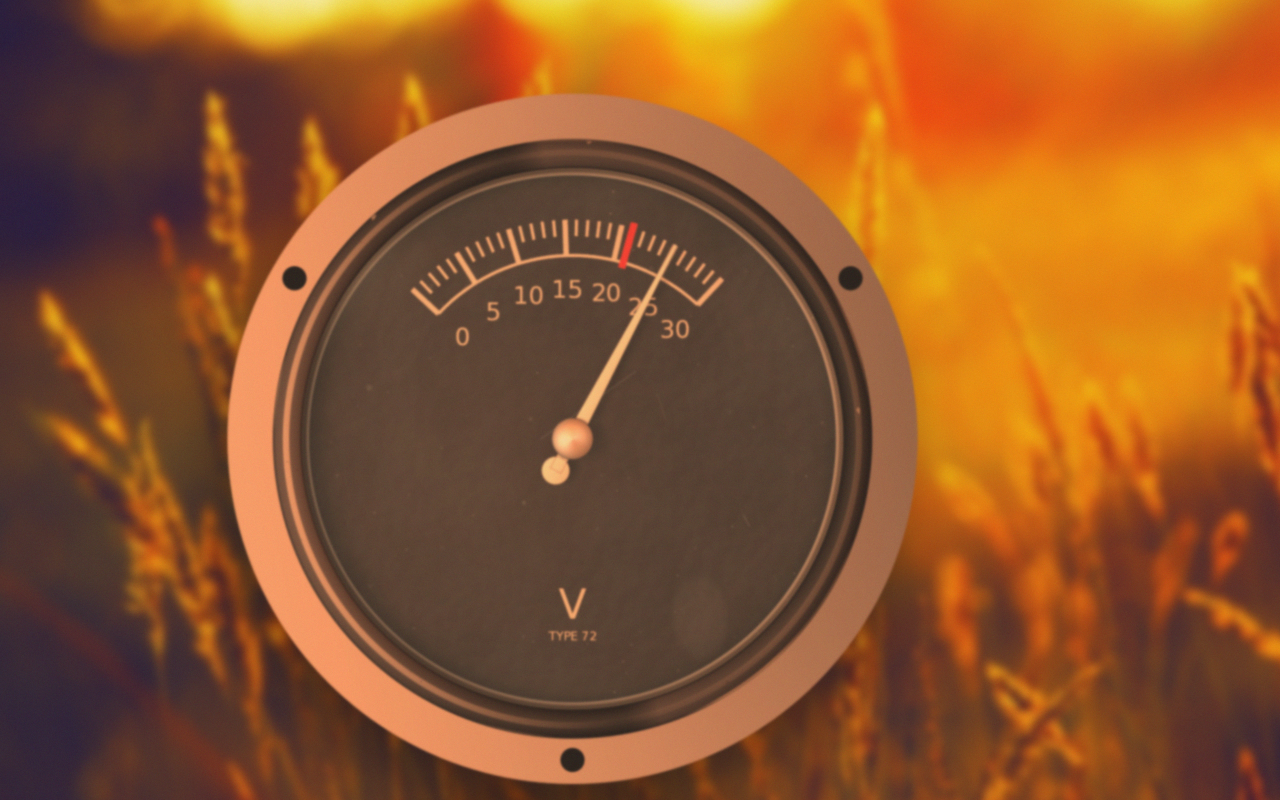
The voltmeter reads 25V
